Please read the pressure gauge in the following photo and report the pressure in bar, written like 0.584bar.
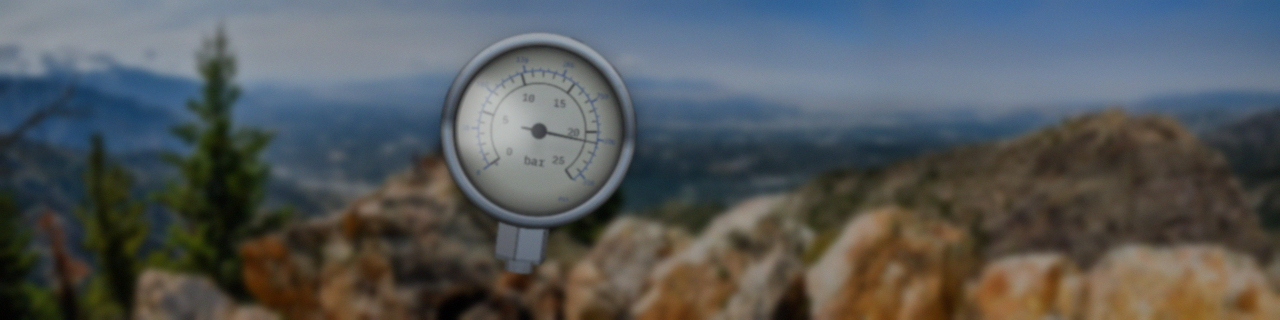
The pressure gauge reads 21bar
